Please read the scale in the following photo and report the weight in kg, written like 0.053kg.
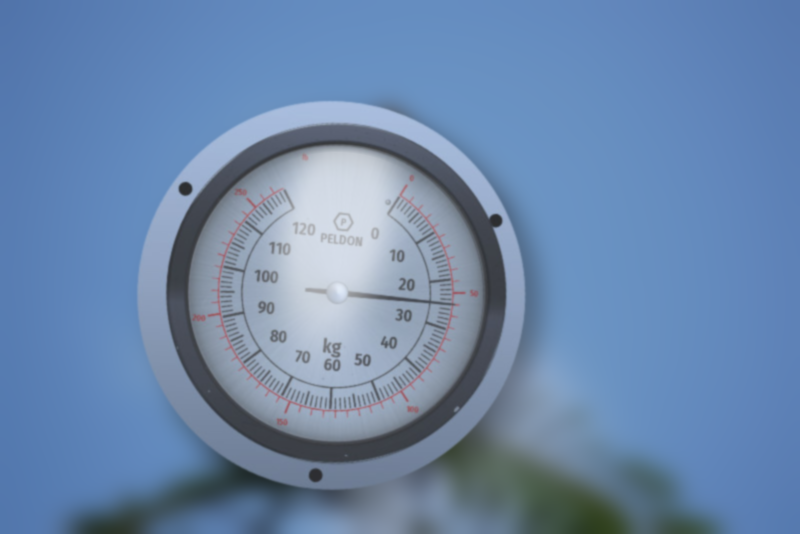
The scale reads 25kg
